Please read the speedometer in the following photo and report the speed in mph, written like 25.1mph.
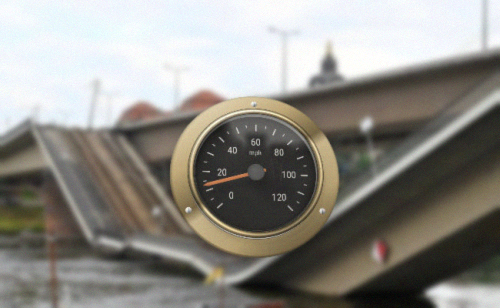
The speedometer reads 12.5mph
